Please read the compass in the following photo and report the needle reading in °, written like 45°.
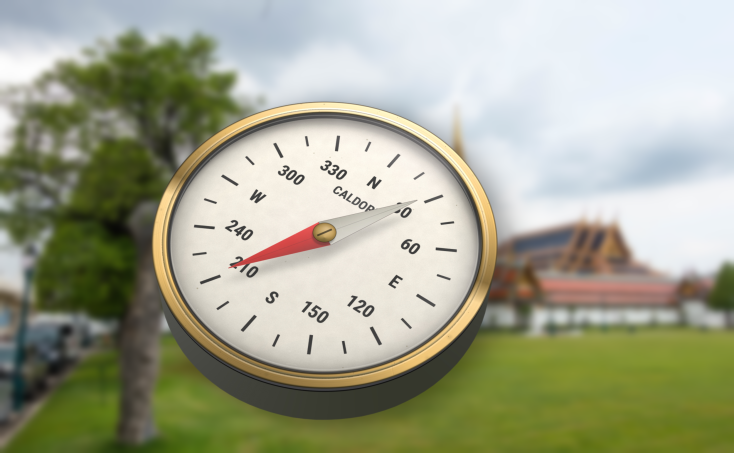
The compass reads 210°
